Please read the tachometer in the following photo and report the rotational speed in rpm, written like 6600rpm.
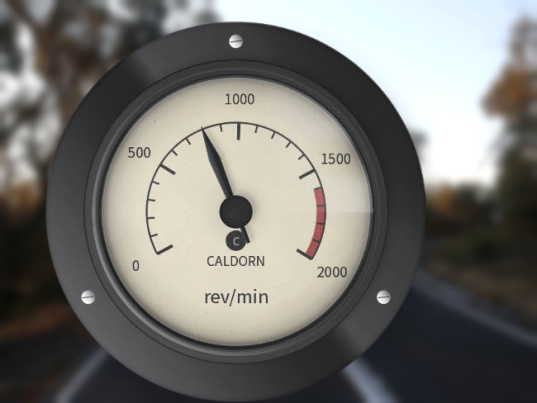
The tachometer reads 800rpm
